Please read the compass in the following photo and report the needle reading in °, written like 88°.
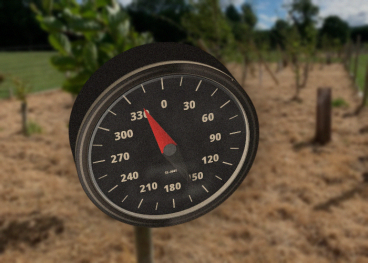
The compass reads 337.5°
